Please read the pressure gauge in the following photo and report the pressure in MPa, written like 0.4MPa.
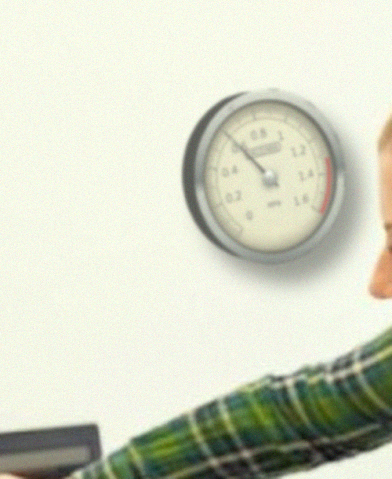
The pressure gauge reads 0.6MPa
